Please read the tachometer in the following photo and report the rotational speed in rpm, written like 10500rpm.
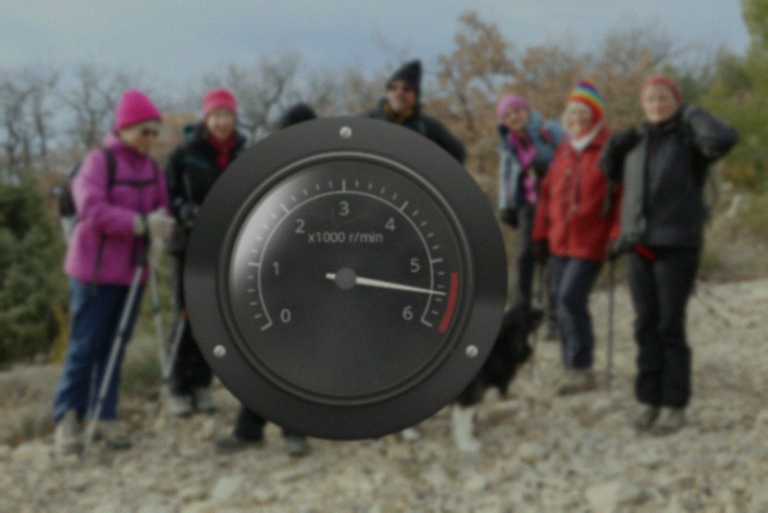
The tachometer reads 5500rpm
